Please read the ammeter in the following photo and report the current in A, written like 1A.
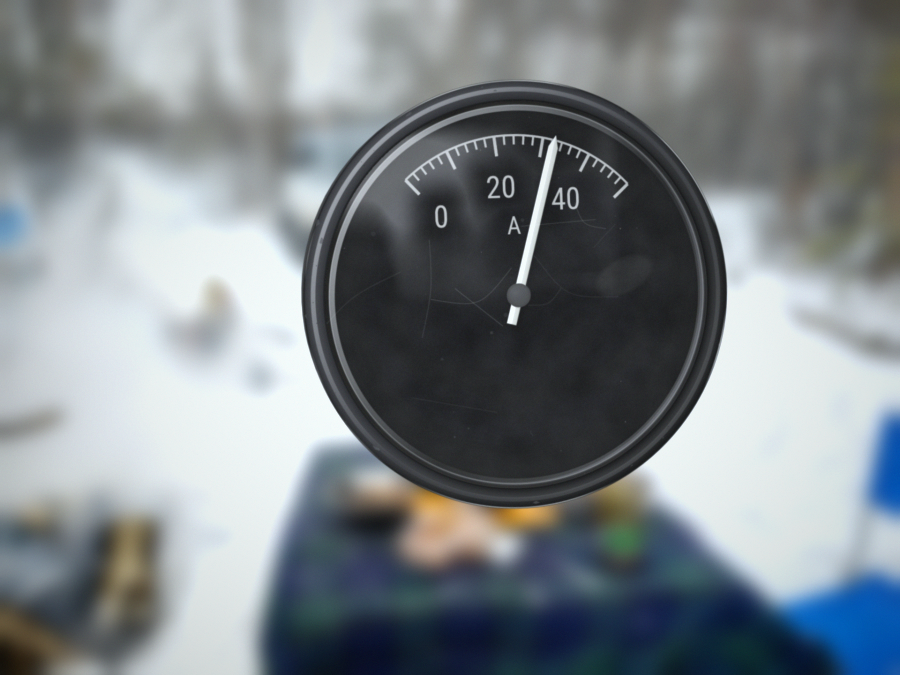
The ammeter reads 32A
